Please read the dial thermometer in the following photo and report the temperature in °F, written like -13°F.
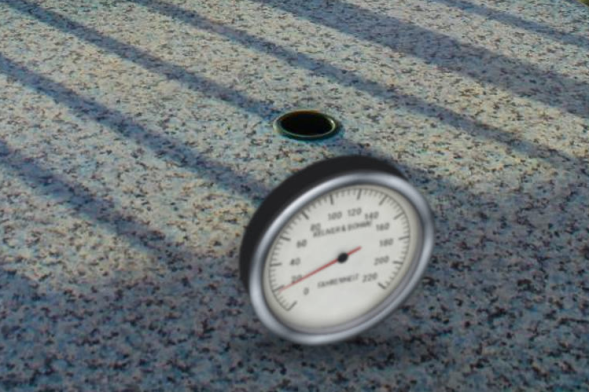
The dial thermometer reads 20°F
